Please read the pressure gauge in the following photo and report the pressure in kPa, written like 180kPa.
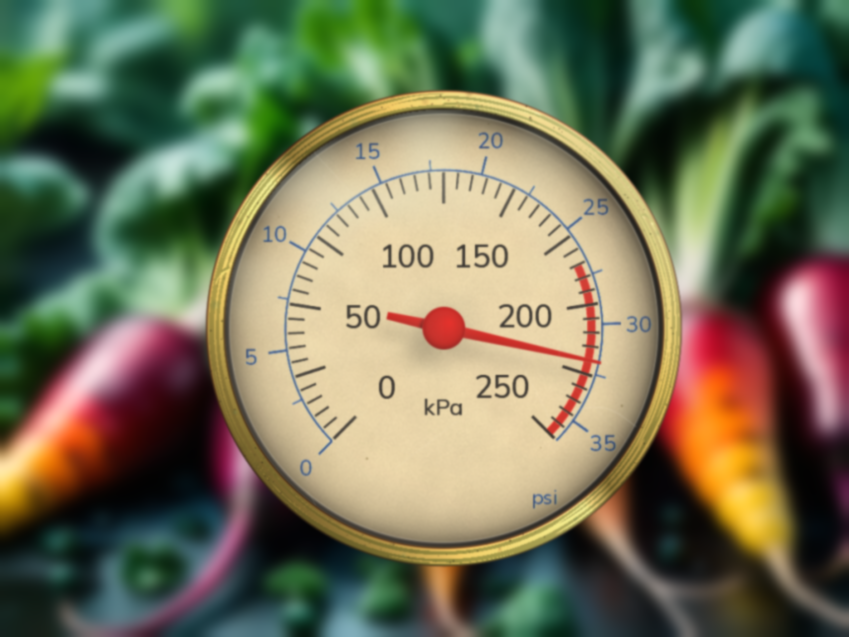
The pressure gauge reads 220kPa
